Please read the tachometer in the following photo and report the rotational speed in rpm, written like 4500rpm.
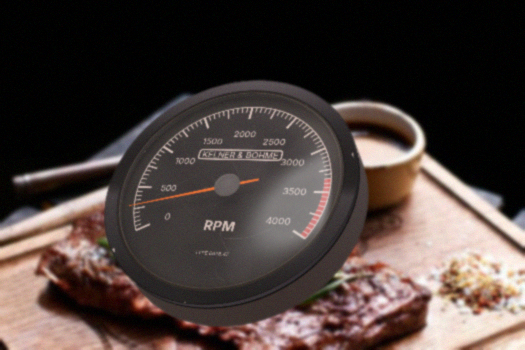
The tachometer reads 250rpm
